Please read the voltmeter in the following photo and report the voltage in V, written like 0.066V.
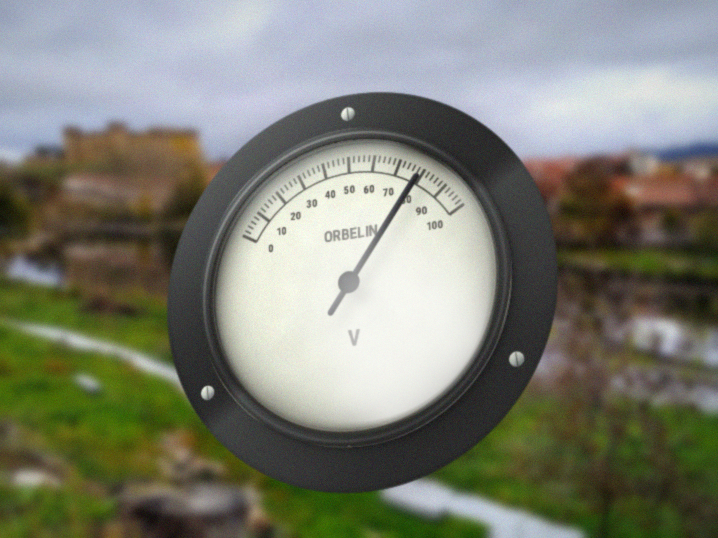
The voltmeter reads 80V
